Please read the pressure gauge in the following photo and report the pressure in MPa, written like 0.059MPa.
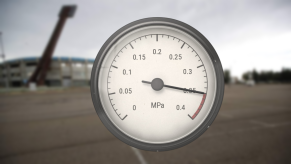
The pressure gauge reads 0.35MPa
